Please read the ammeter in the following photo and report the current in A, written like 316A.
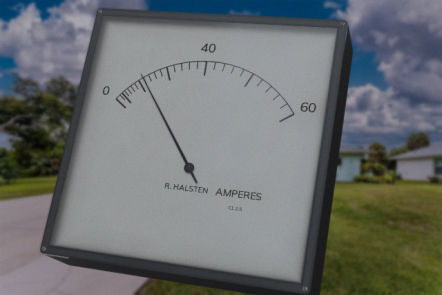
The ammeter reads 22A
